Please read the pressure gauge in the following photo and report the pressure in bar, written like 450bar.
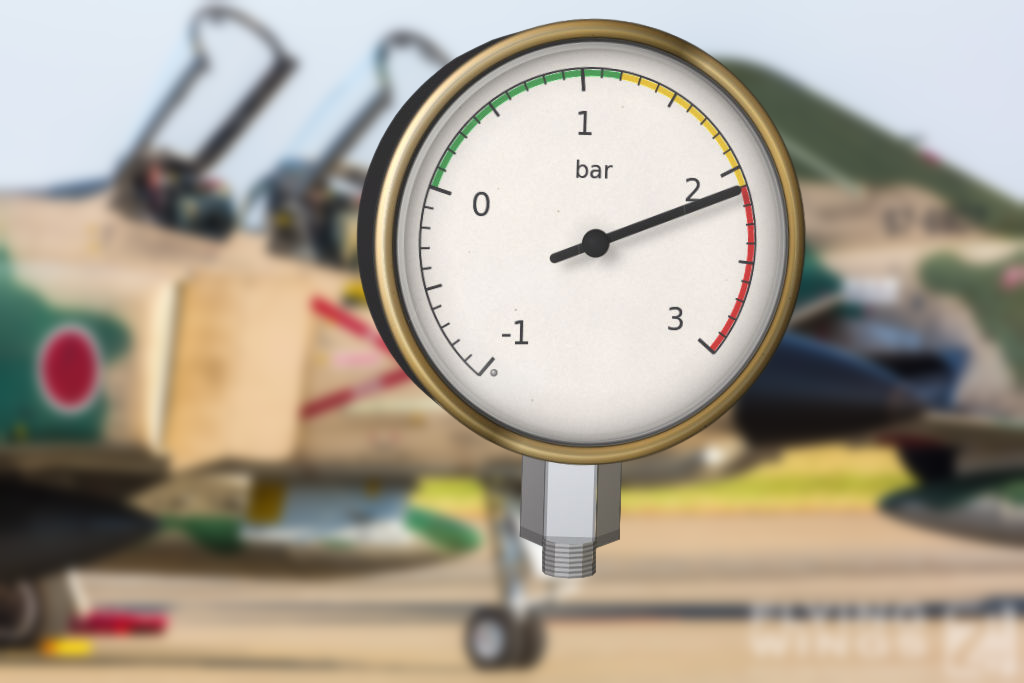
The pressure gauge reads 2.1bar
